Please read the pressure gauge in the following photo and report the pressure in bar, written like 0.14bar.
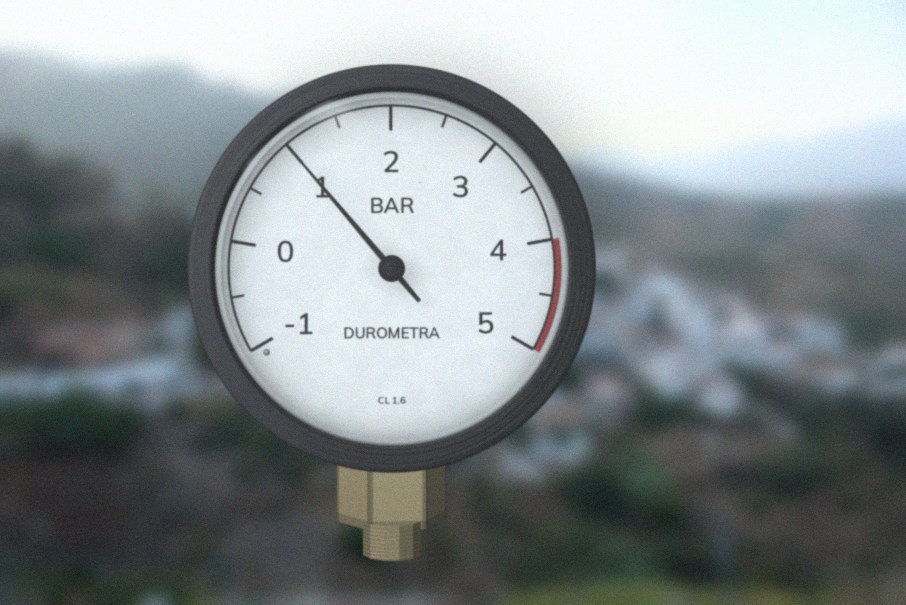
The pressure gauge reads 1bar
